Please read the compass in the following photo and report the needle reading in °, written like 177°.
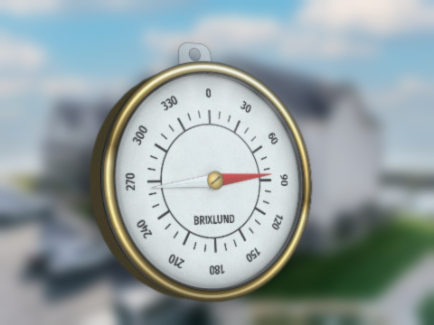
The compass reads 85°
